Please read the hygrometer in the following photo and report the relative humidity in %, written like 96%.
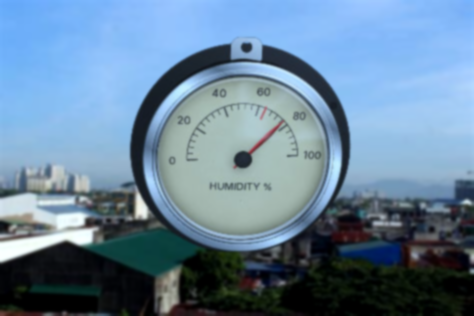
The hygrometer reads 76%
